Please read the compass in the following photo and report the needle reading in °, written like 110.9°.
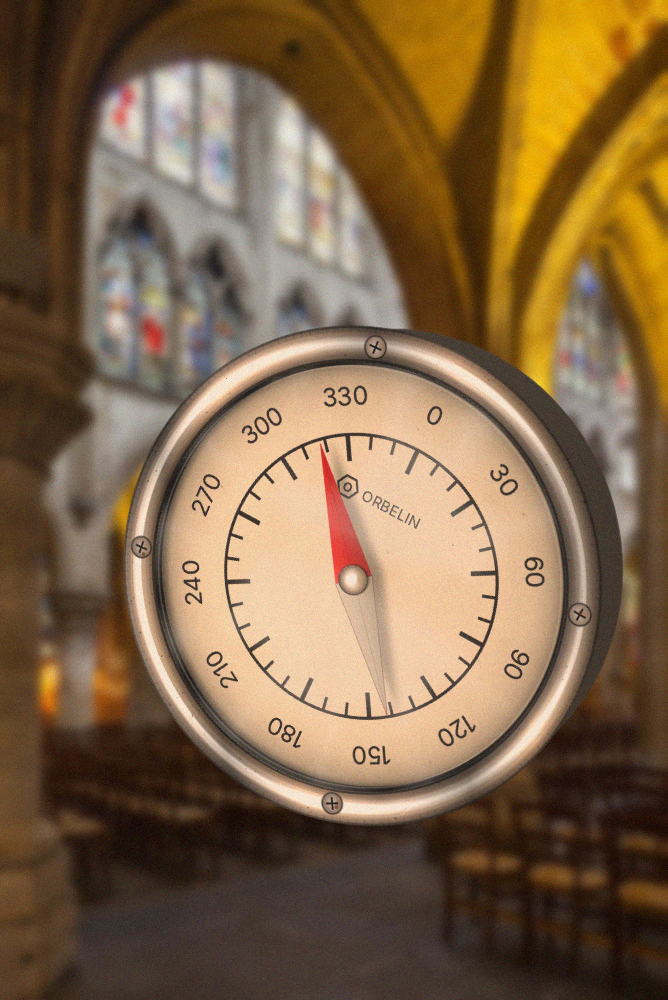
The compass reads 320°
